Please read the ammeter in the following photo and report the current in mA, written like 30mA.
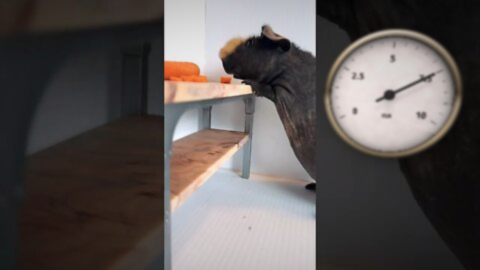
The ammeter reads 7.5mA
